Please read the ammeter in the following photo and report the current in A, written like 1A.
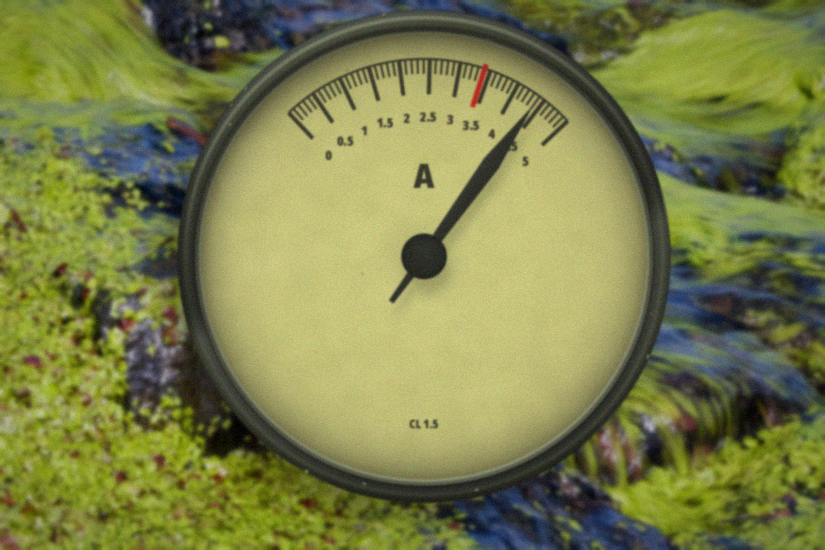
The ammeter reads 4.4A
